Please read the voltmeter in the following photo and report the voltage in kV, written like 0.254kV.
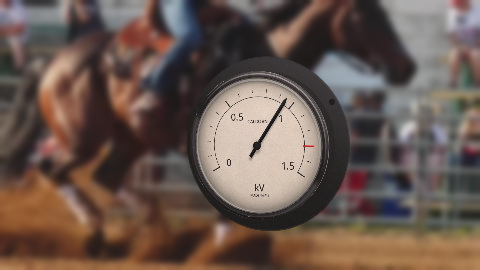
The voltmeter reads 0.95kV
